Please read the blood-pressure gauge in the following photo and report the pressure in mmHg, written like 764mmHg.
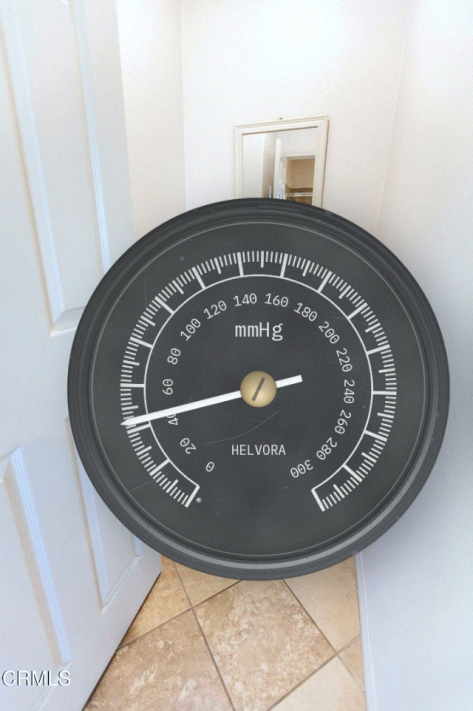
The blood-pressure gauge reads 44mmHg
